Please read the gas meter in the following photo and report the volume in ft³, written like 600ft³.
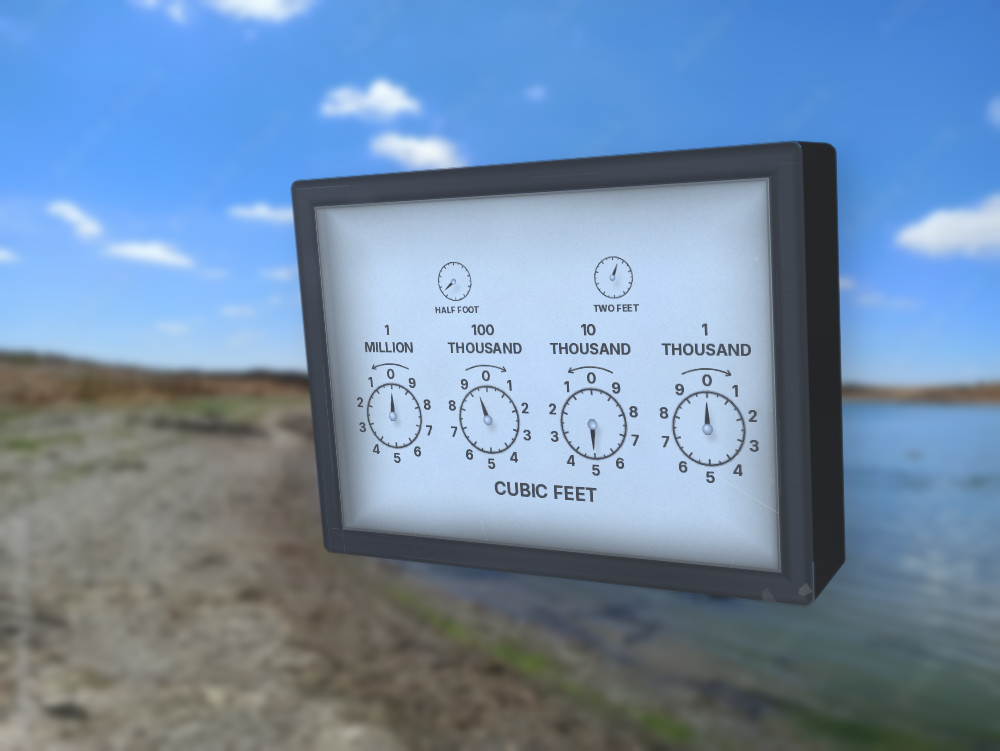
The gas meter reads 995000ft³
